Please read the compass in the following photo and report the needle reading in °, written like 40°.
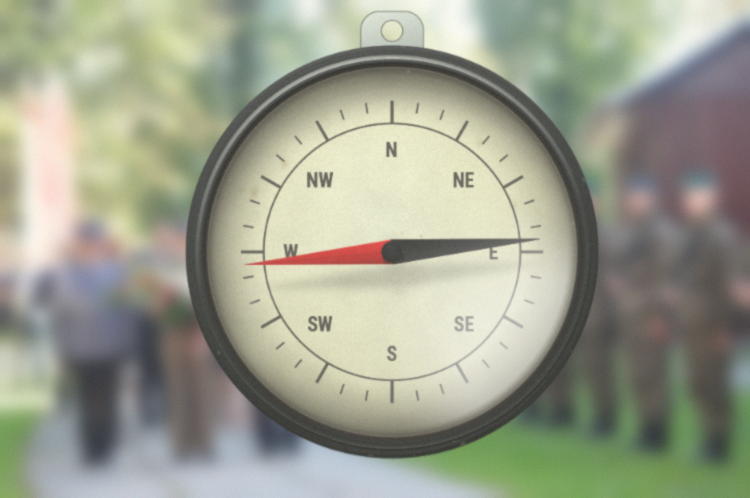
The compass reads 265°
